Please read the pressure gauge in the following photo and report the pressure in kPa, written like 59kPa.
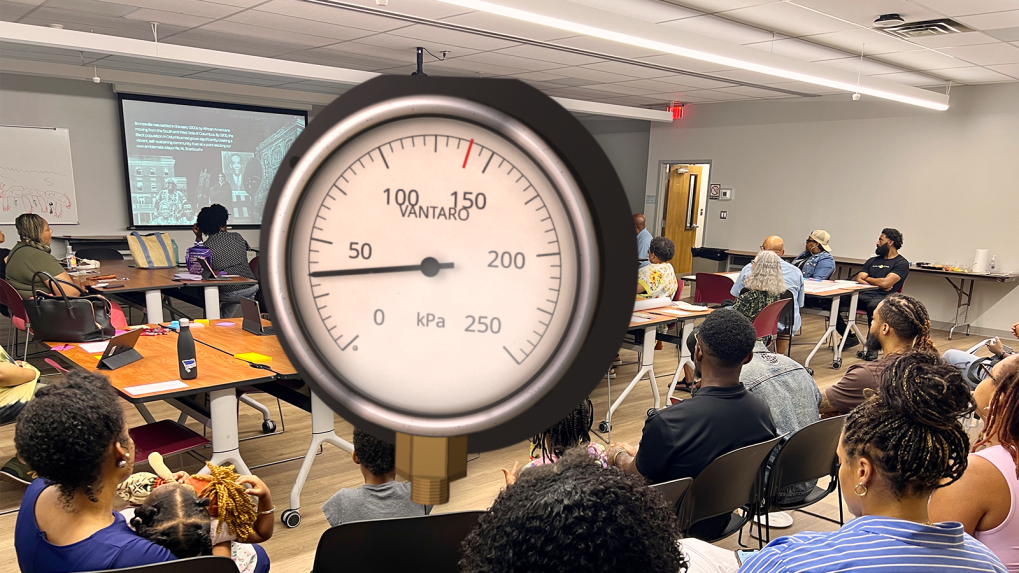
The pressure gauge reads 35kPa
